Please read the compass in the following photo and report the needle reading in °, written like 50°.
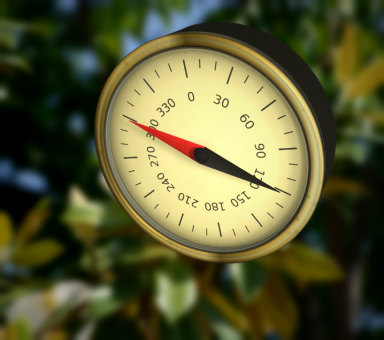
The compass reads 300°
